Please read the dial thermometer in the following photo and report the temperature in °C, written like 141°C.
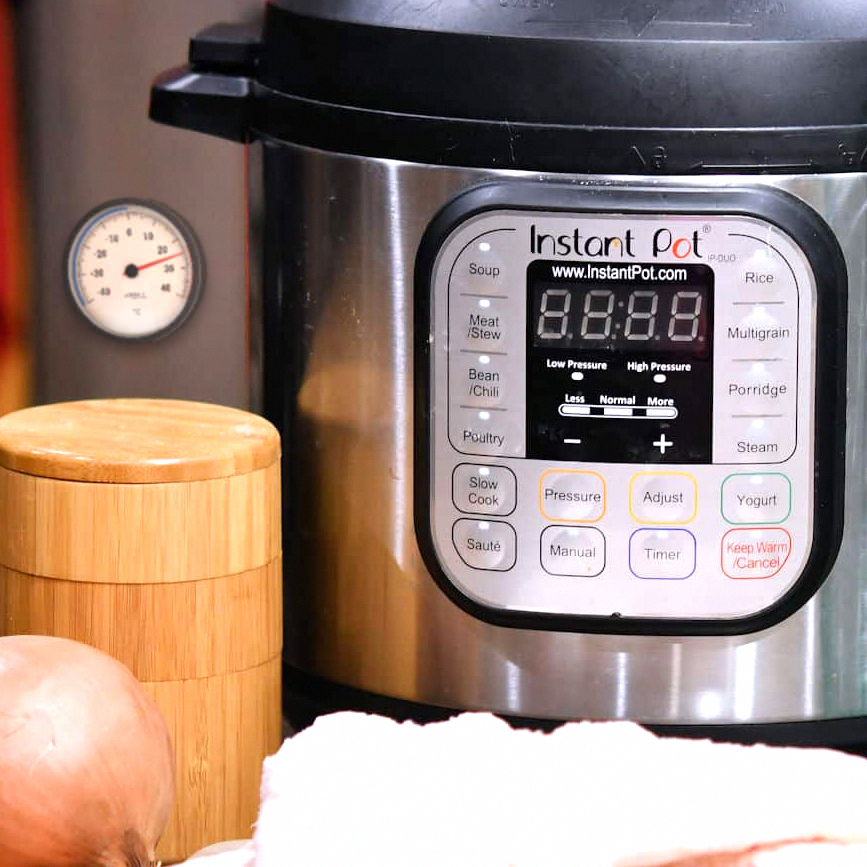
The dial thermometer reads 25°C
